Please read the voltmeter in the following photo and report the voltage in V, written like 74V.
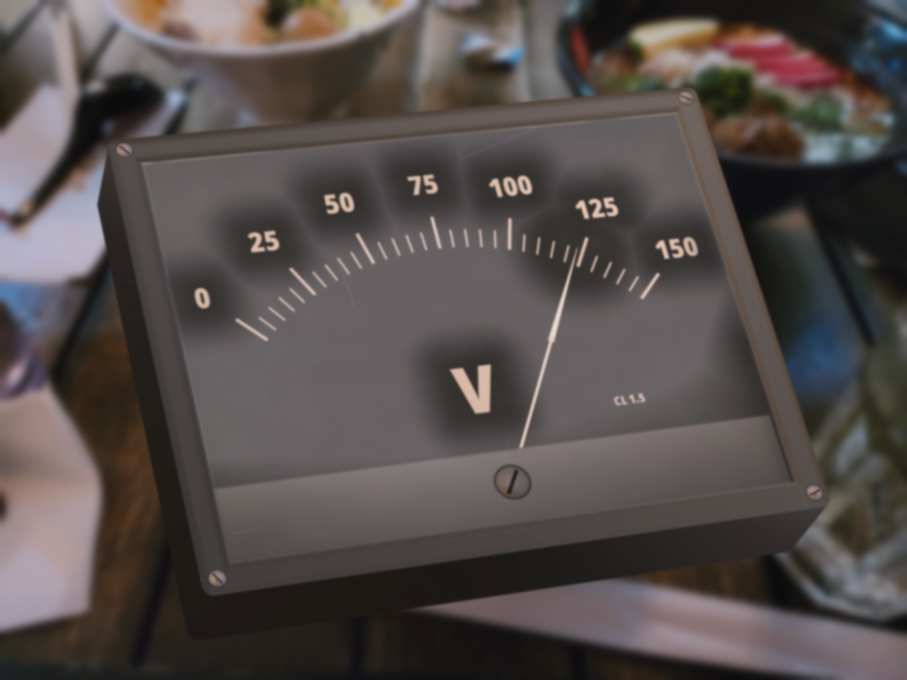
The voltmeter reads 122.5V
